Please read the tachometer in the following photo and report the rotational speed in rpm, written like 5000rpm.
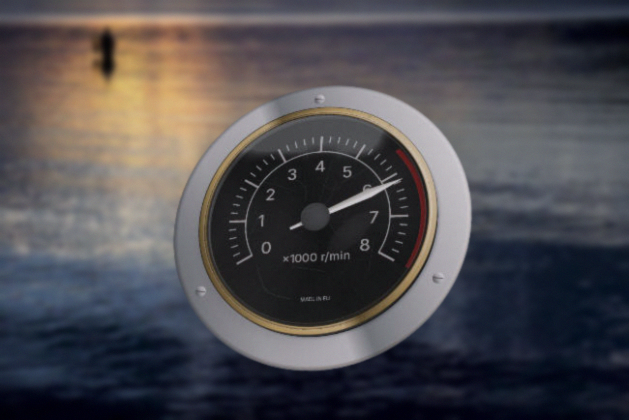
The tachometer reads 6200rpm
